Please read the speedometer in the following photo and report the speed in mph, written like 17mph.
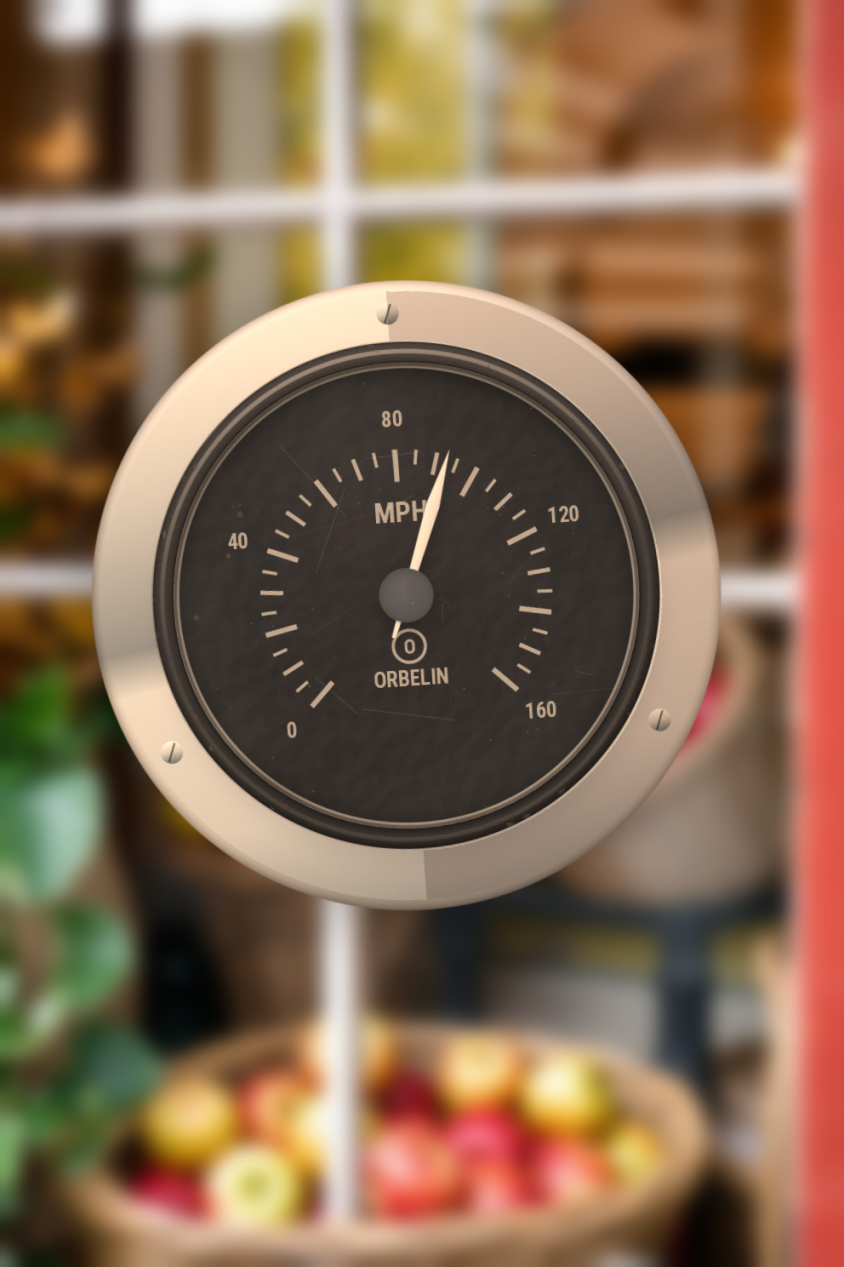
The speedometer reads 92.5mph
